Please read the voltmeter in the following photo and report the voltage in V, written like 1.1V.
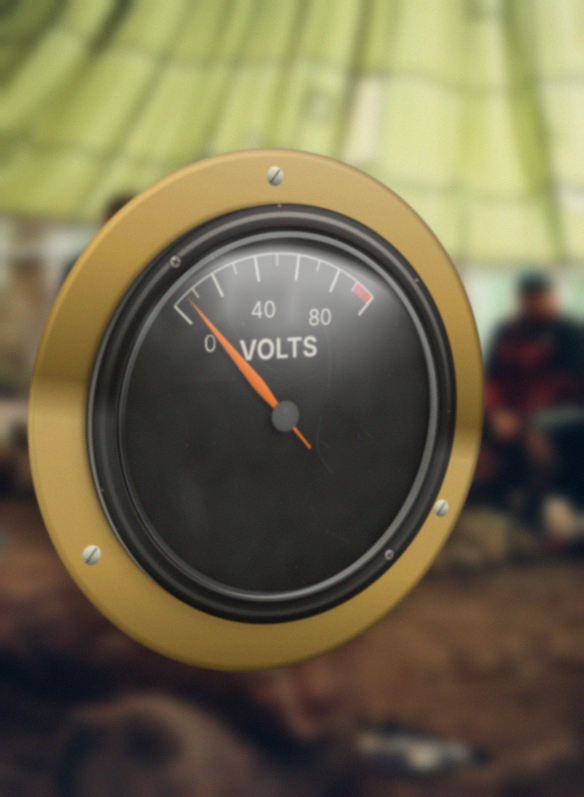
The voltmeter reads 5V
